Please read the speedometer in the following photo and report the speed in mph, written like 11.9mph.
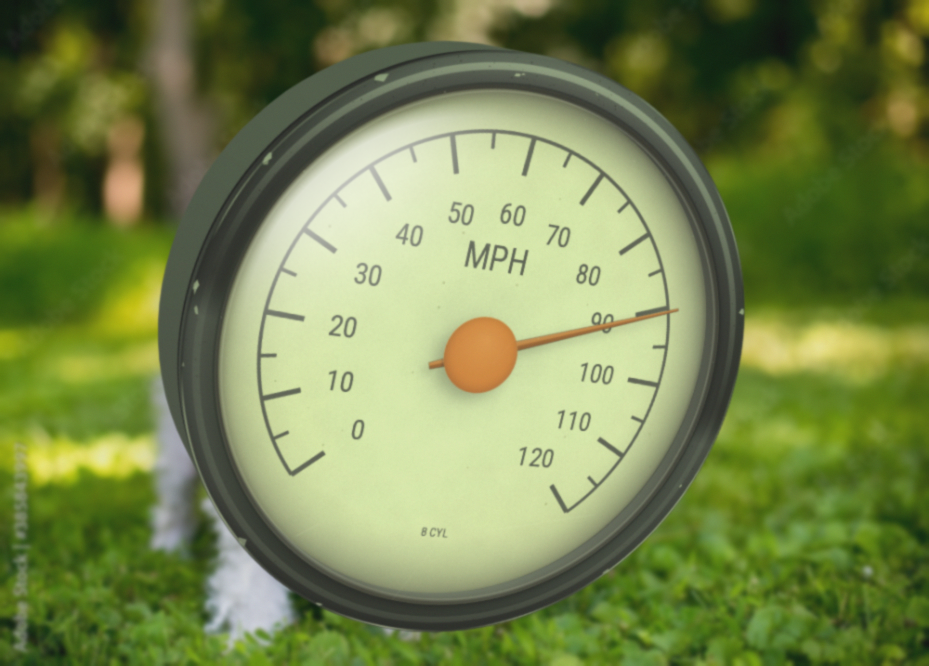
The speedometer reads 90mph
